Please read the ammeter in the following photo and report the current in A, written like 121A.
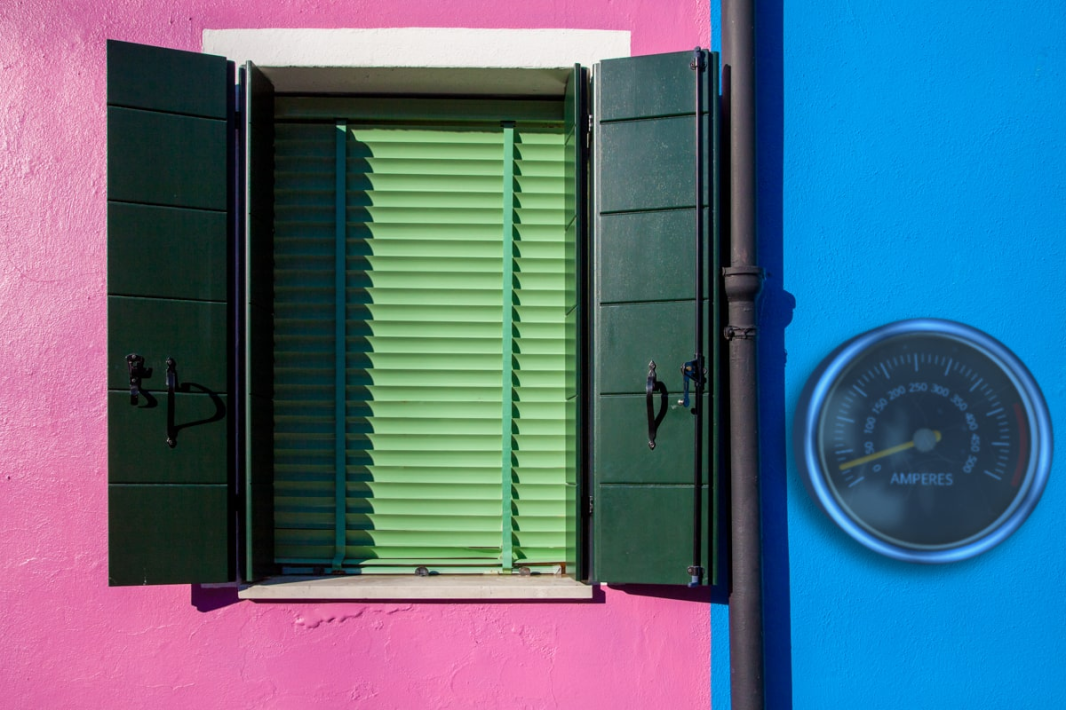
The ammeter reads 30A
